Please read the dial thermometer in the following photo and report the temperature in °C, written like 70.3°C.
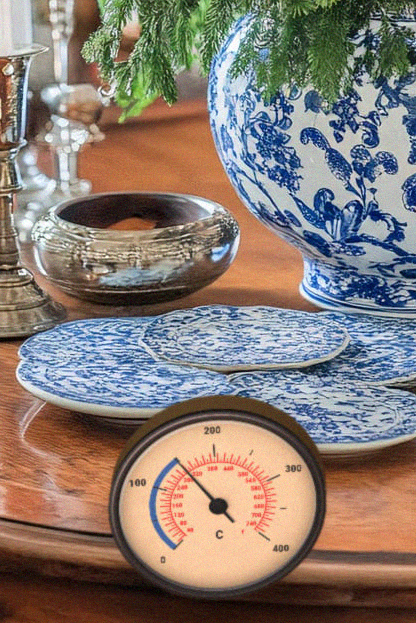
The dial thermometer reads 150°C
